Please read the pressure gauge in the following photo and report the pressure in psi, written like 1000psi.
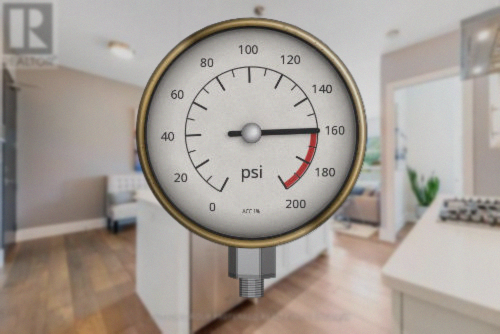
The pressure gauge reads 160psi
